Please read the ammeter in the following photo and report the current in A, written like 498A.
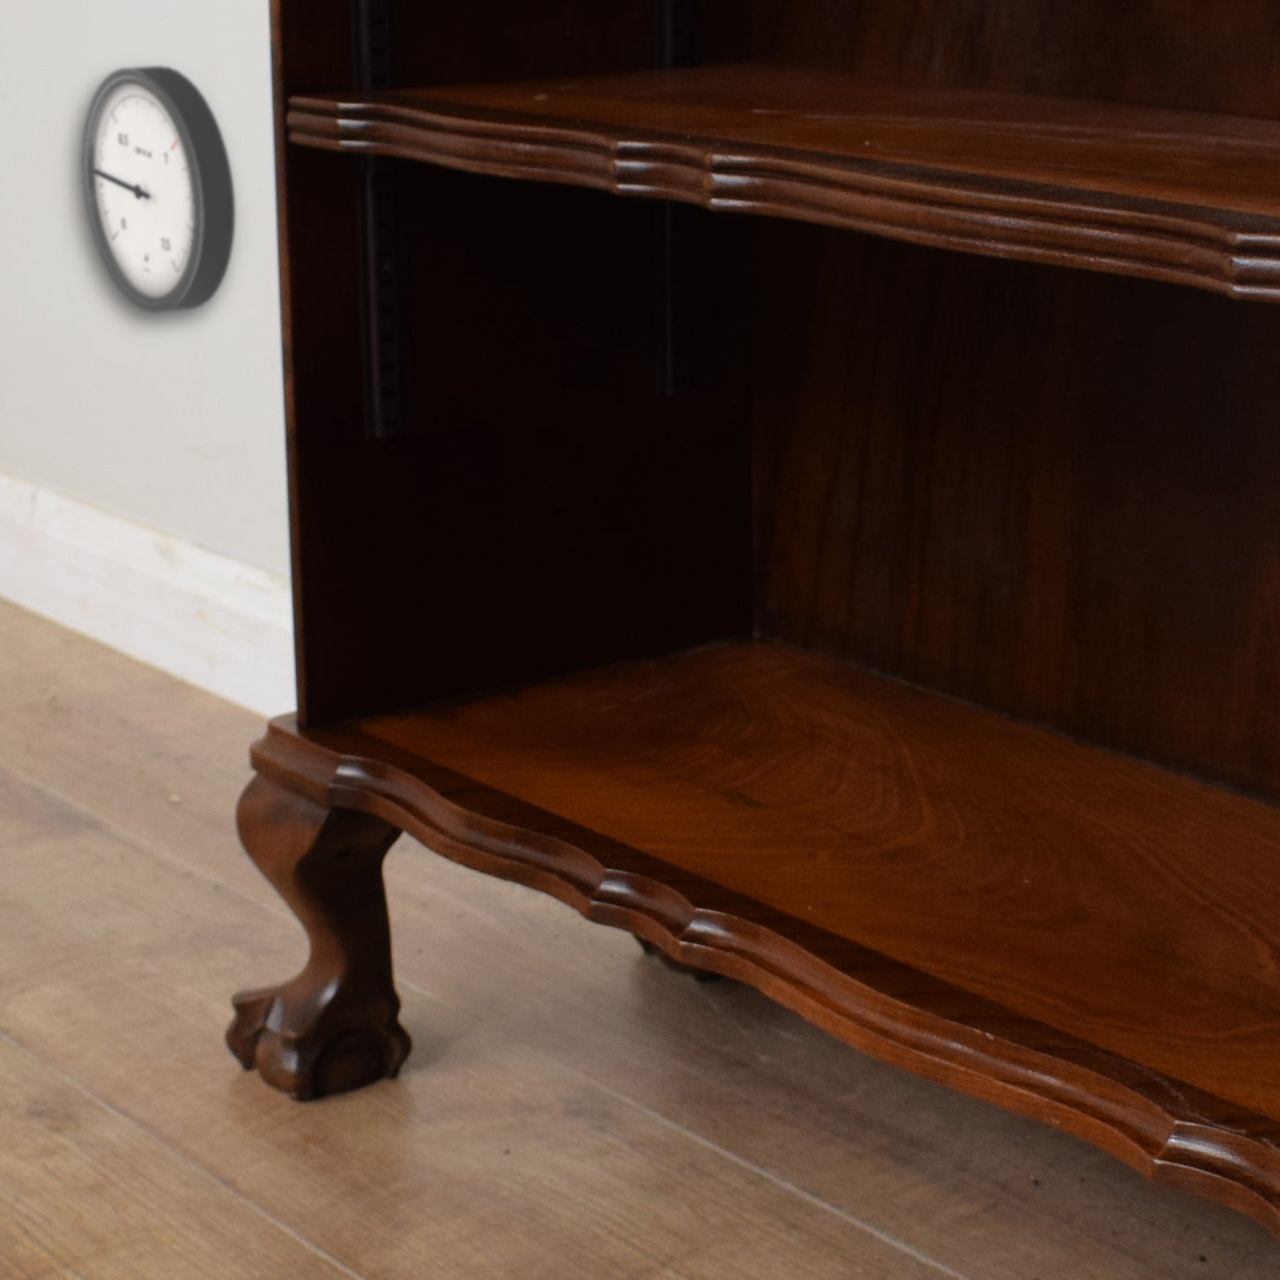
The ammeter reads 0.25A
